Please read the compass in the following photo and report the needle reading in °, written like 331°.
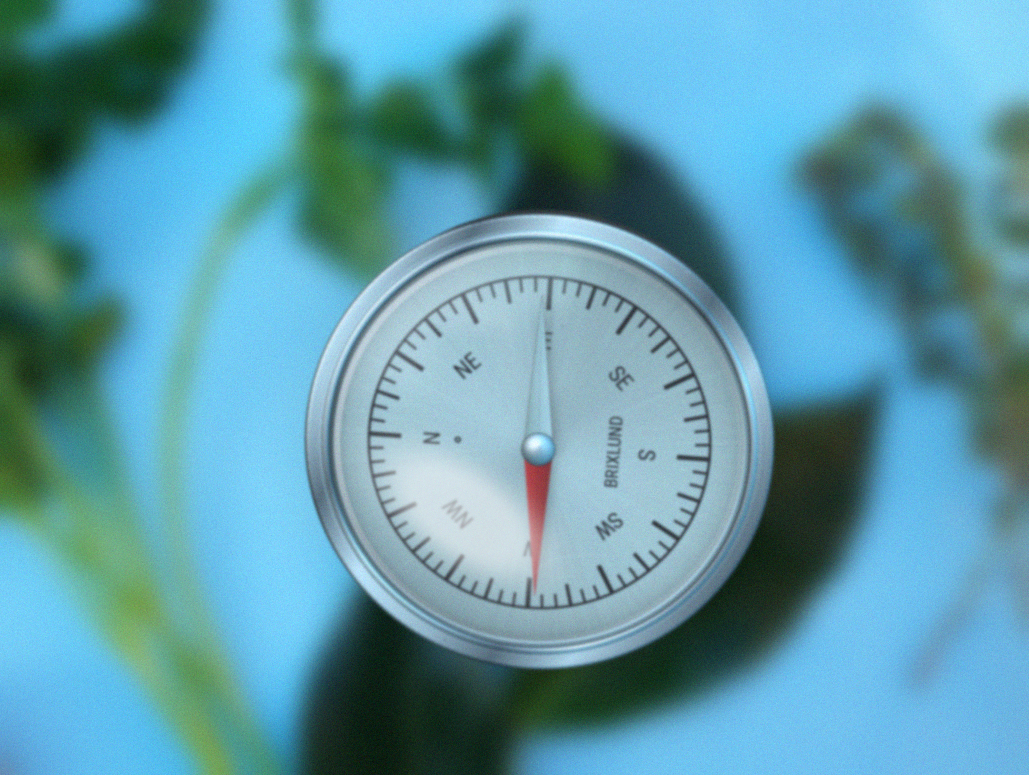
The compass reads 267.5°
